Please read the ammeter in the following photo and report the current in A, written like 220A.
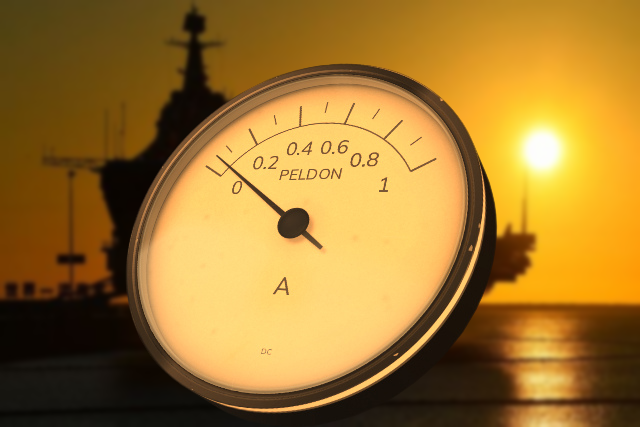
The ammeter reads 0.05A
